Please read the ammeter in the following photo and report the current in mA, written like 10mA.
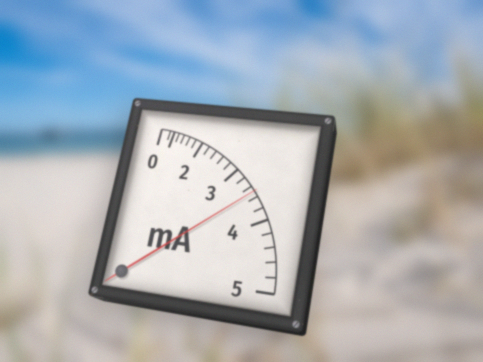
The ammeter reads 3.5mA
